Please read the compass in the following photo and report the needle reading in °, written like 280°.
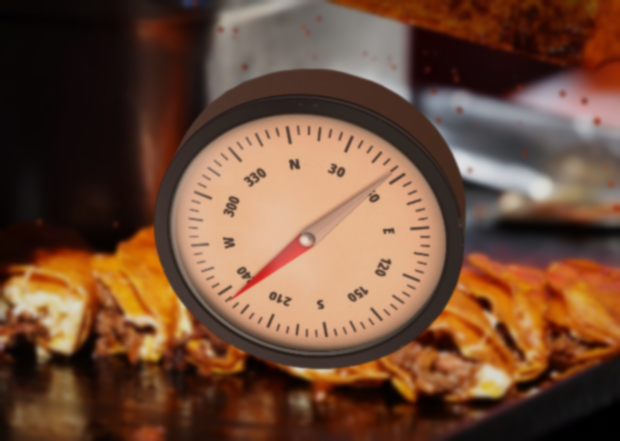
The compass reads 235°
